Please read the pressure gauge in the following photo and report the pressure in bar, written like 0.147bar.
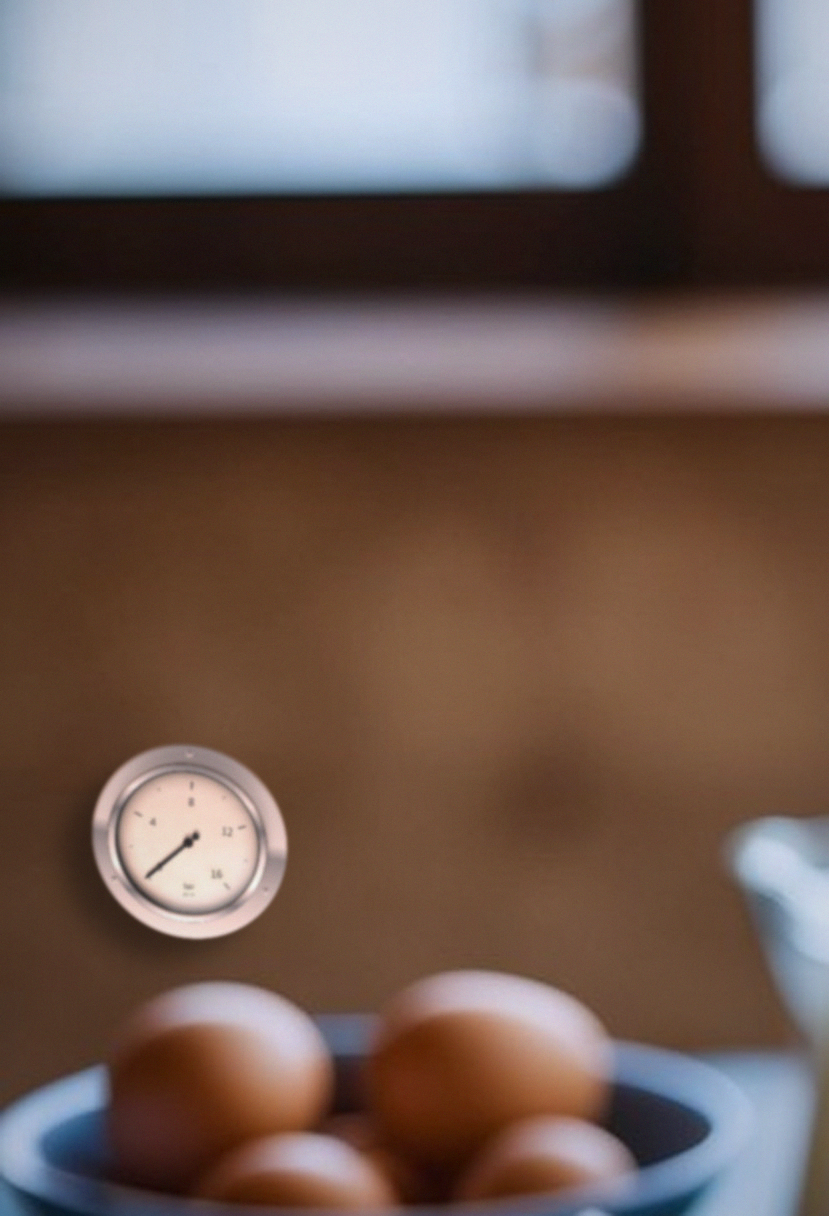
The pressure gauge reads 0bar
